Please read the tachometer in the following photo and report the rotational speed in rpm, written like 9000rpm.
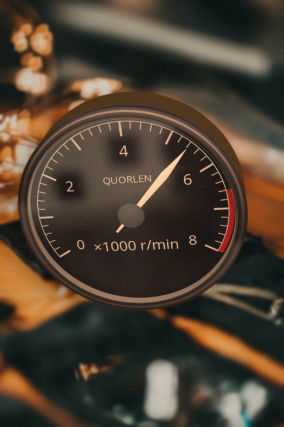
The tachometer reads 5400rpm
